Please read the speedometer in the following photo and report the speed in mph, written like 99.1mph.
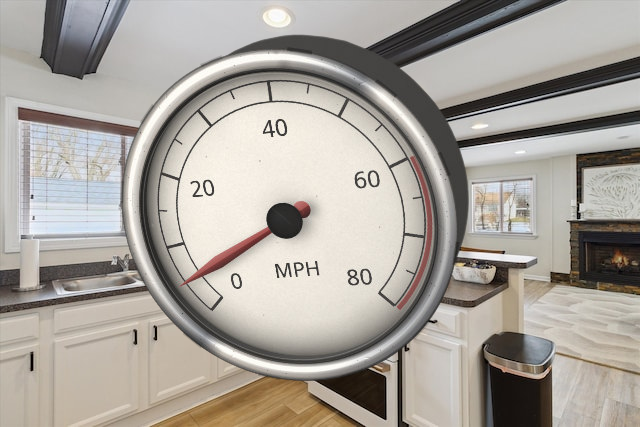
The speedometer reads 5mph
